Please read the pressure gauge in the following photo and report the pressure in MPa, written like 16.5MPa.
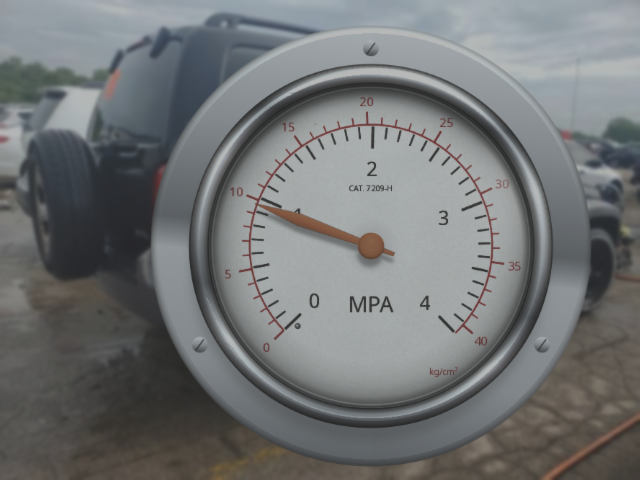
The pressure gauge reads 0.95MPa
